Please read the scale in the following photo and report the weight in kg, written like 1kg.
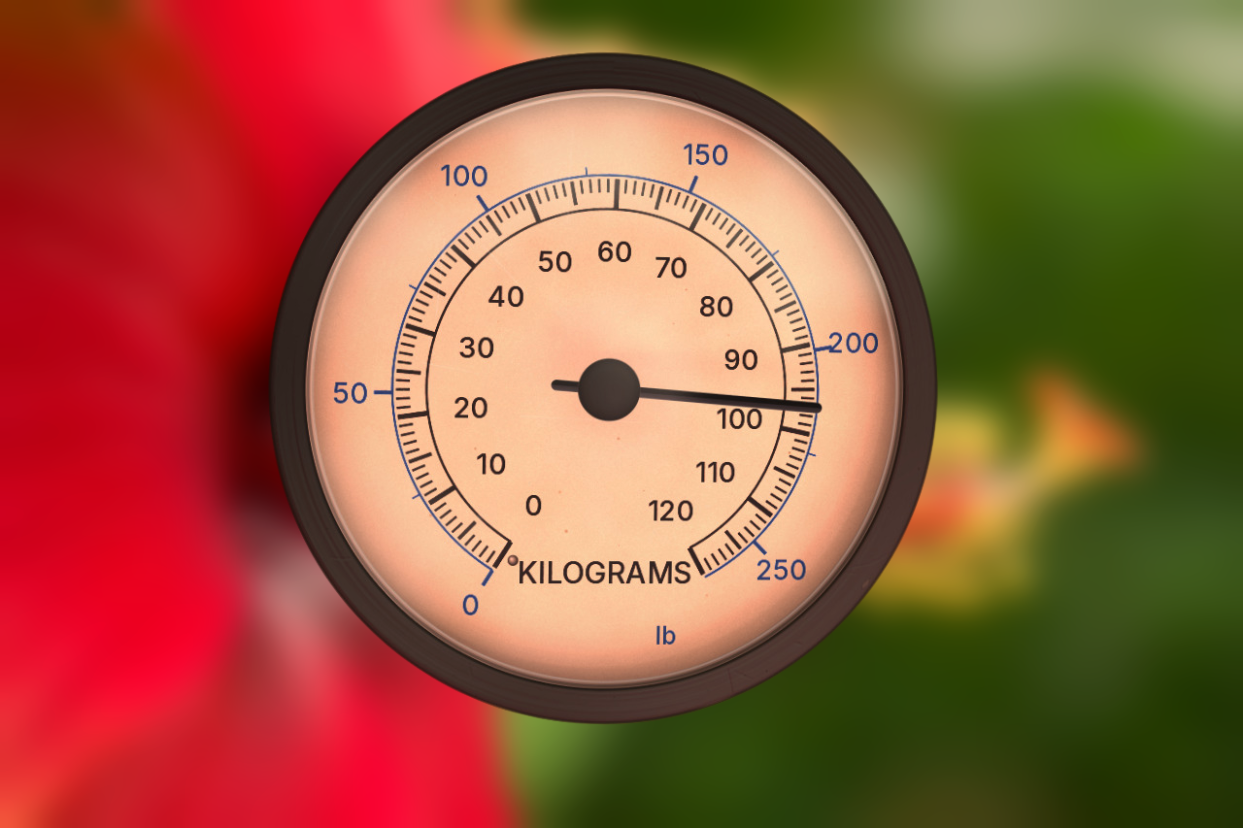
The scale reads 97kg
